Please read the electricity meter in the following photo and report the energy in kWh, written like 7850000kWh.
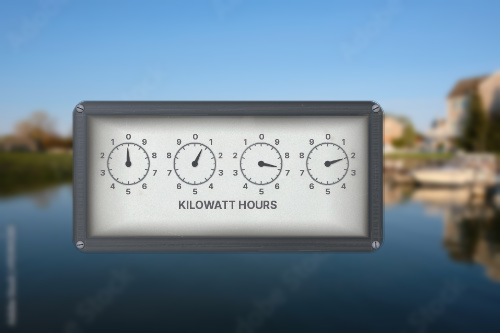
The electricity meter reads 72kWh
